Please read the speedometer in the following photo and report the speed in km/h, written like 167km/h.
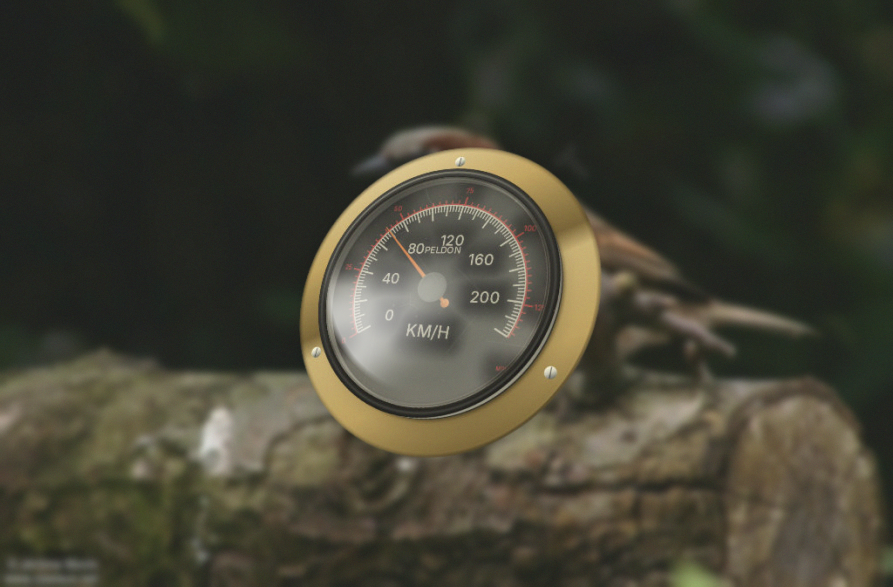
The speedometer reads 70km/h
